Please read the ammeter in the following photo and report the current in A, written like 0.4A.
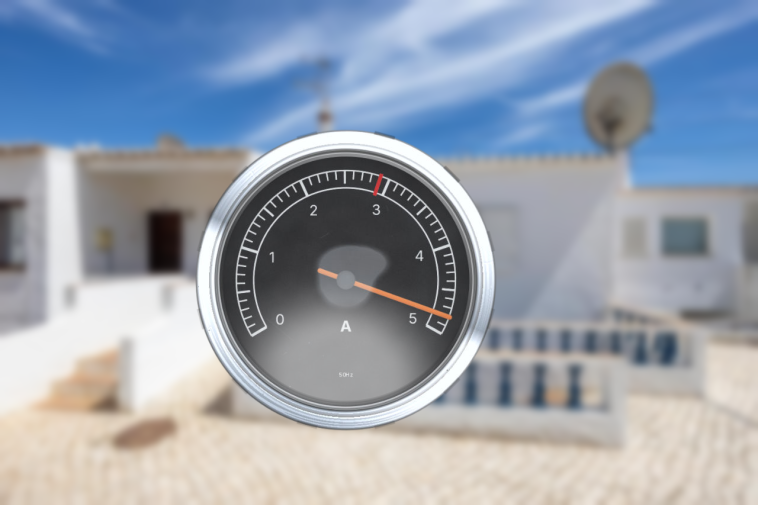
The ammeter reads 4.8A
